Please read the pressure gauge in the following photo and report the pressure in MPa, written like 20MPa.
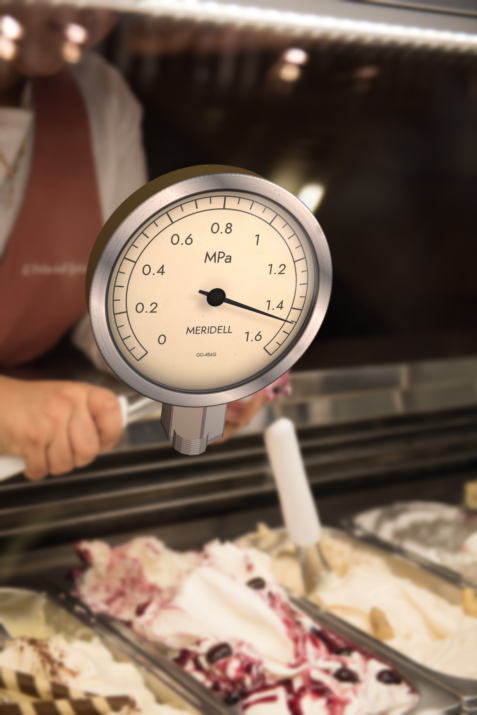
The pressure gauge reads 1.45MPa
